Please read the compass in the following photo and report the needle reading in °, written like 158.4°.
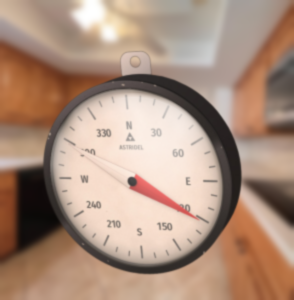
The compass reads 120°
